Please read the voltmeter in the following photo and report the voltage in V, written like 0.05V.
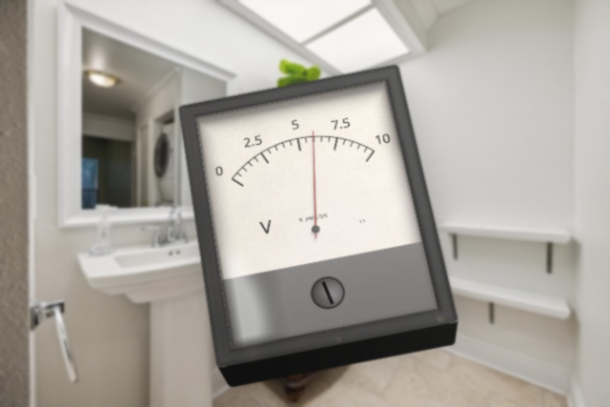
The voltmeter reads 6V
